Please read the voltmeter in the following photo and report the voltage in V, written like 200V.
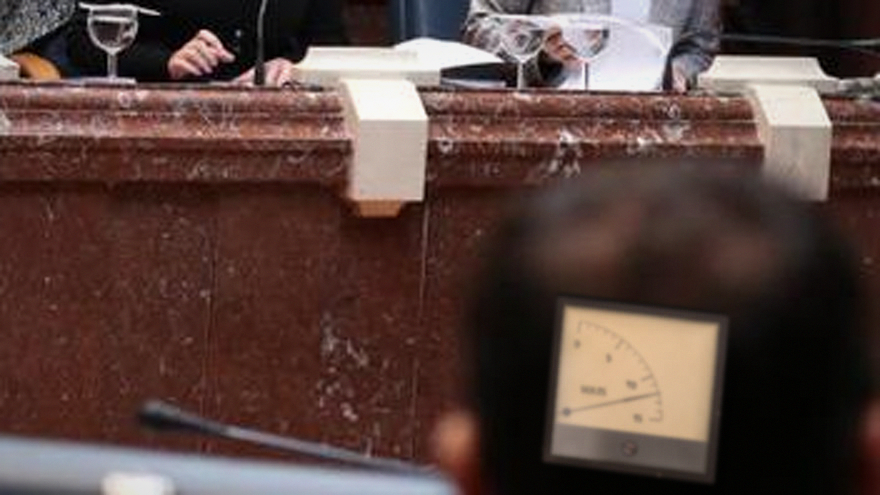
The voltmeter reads 12V
